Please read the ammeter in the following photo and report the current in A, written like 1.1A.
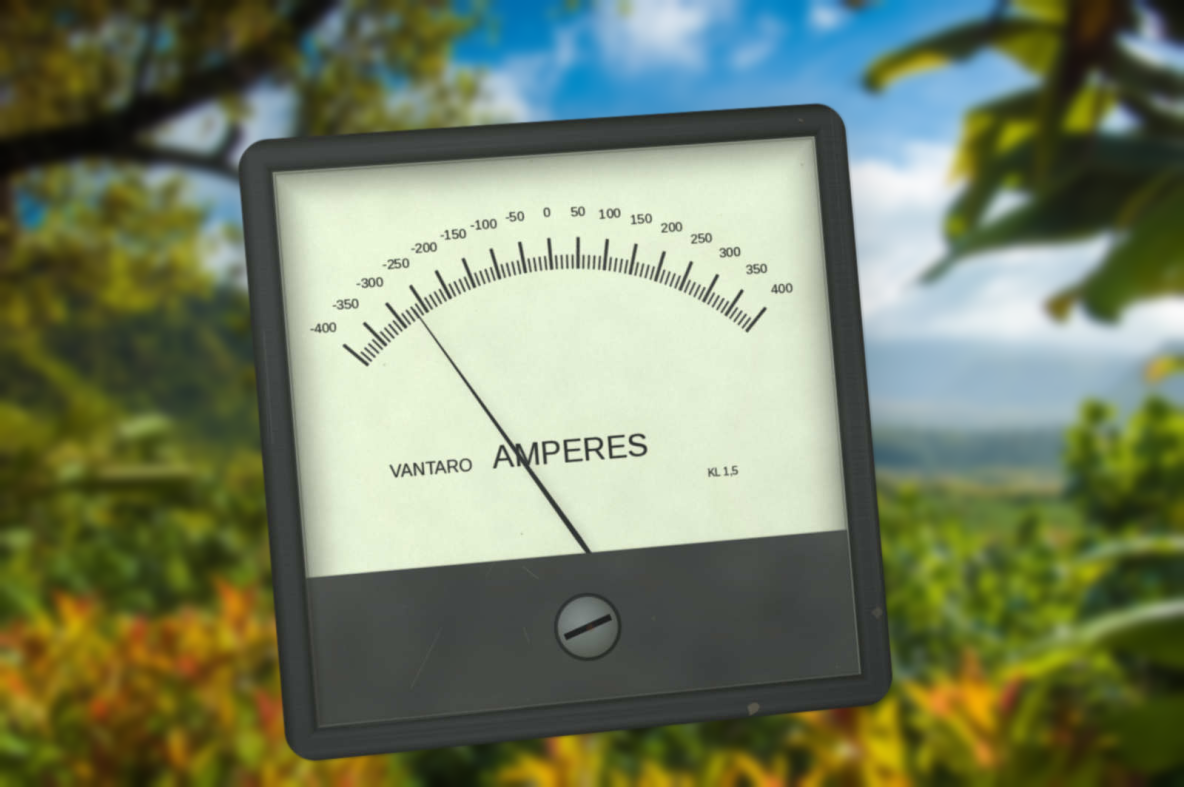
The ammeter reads -270A
